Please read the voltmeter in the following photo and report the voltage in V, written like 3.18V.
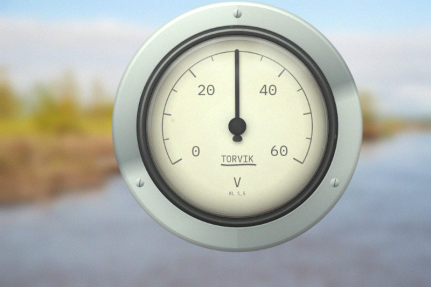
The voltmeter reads 30V
